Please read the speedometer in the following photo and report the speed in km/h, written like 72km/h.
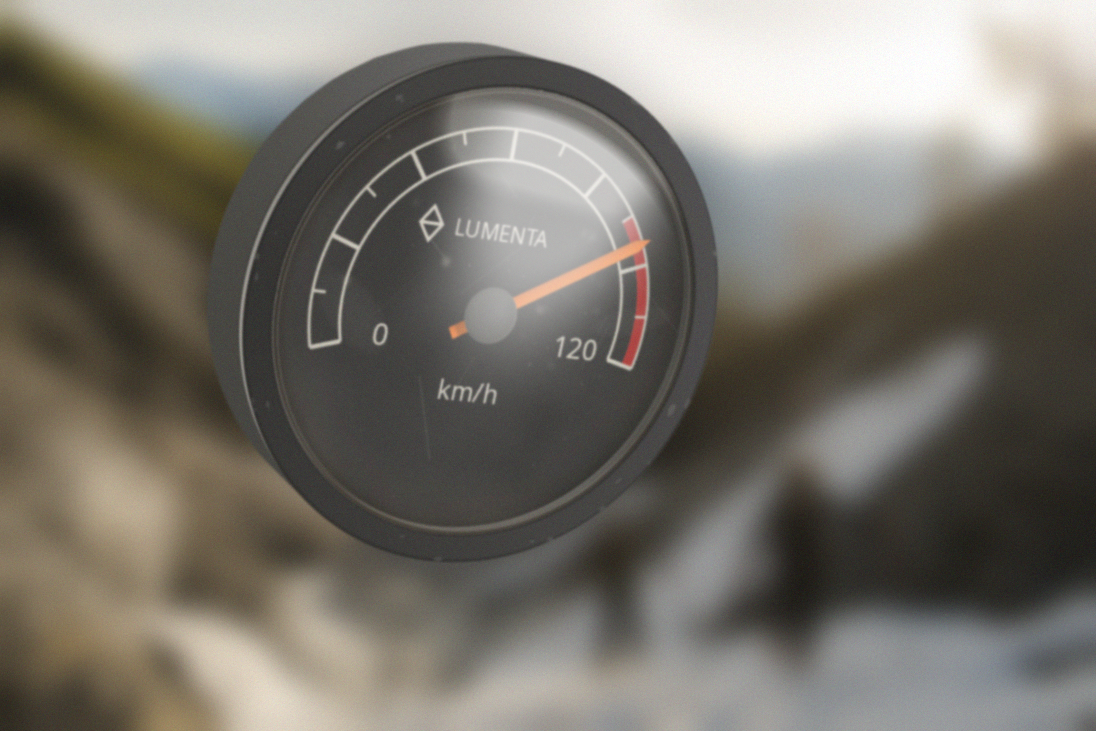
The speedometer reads 95km/h
